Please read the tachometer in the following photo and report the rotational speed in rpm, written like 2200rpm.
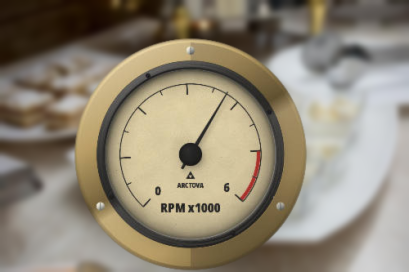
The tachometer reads 3750rpm
